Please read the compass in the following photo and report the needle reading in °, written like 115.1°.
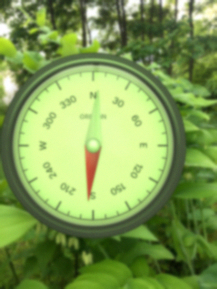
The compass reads 185°
